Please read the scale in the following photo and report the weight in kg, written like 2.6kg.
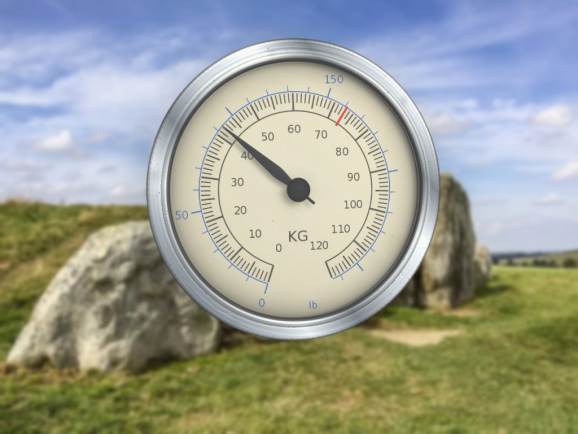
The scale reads 42kg
